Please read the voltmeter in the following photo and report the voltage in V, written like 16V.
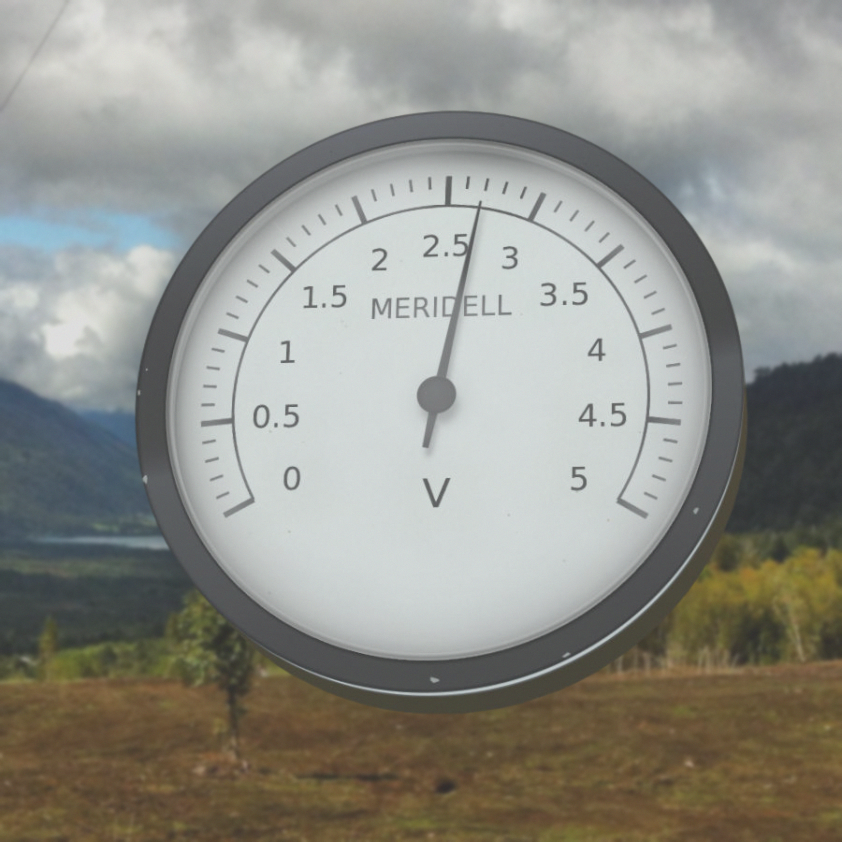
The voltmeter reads 2.7V
